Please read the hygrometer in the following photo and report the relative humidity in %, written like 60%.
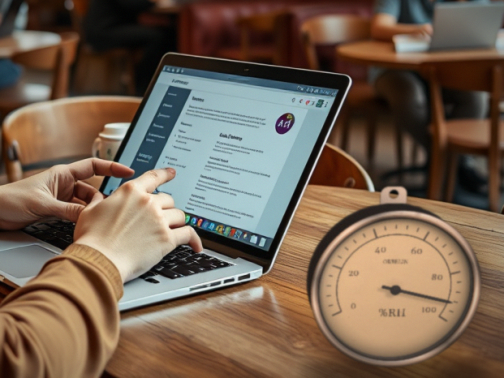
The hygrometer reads 92%
